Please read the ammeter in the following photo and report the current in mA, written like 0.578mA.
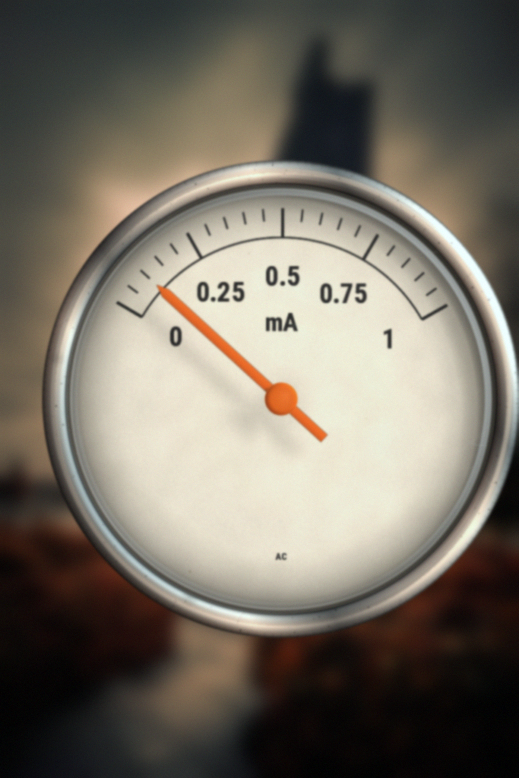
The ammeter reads 0.1mA
